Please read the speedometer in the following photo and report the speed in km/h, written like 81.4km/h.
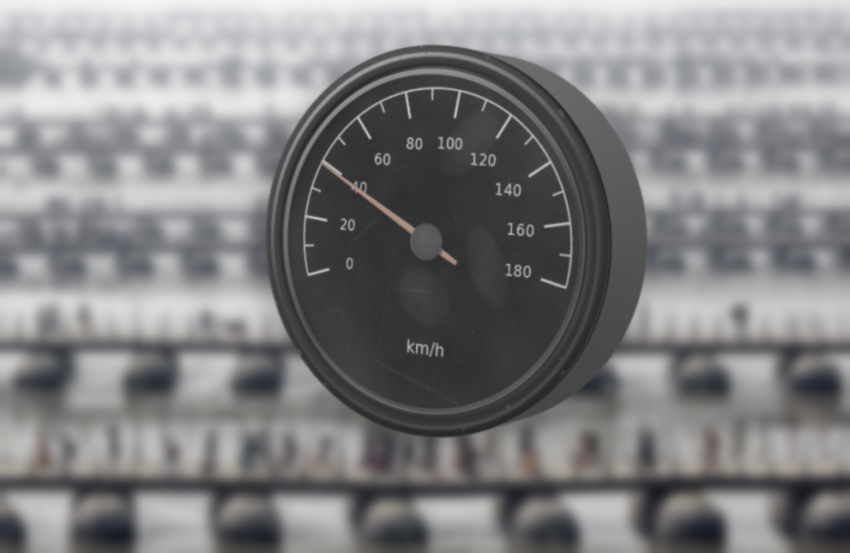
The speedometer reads 40km/h
